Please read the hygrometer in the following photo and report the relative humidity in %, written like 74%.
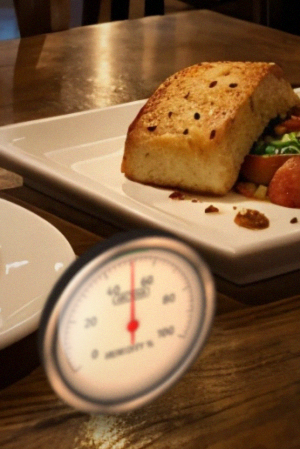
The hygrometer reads 50%
